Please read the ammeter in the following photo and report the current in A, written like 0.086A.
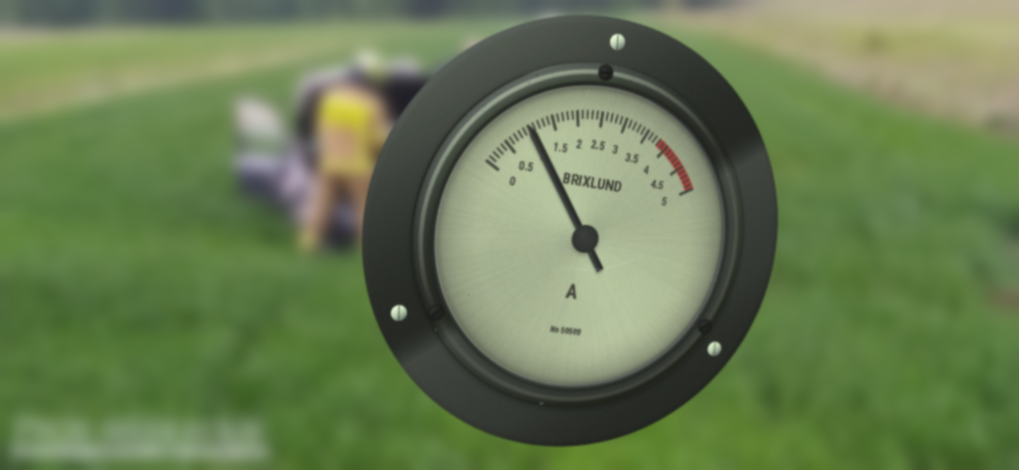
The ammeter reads 1A
